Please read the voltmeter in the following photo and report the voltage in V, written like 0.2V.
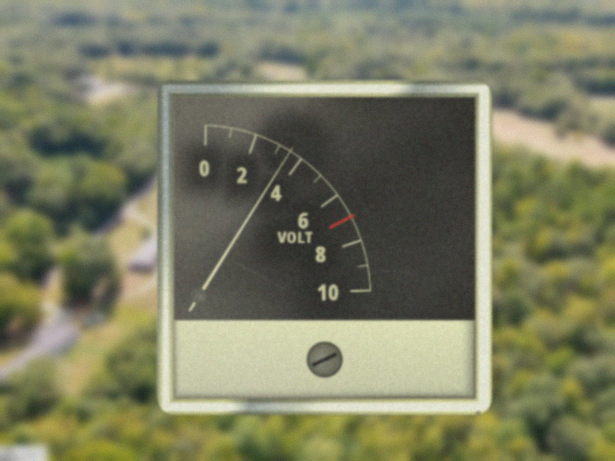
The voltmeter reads 3.5V
